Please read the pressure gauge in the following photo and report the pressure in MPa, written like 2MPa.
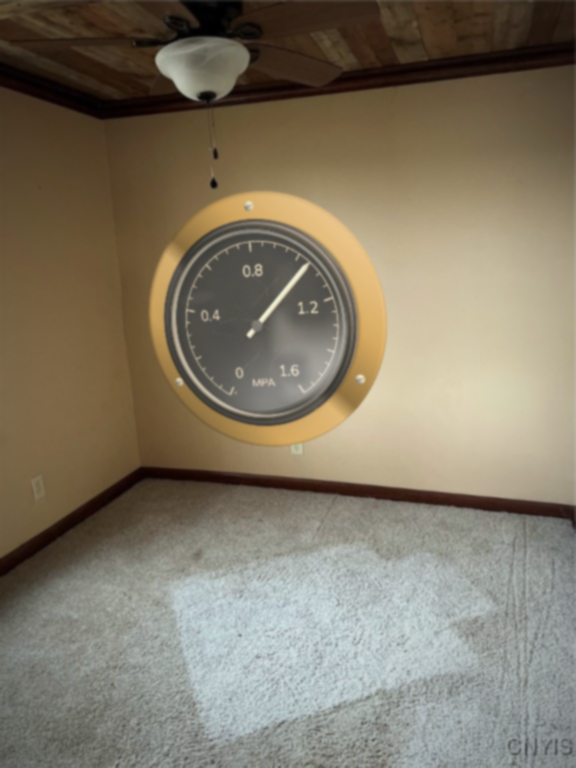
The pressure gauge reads 1.05MPa
